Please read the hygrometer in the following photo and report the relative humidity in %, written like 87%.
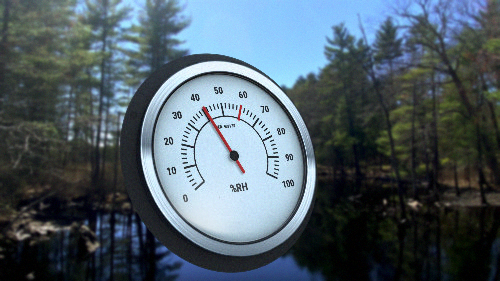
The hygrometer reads 40%
